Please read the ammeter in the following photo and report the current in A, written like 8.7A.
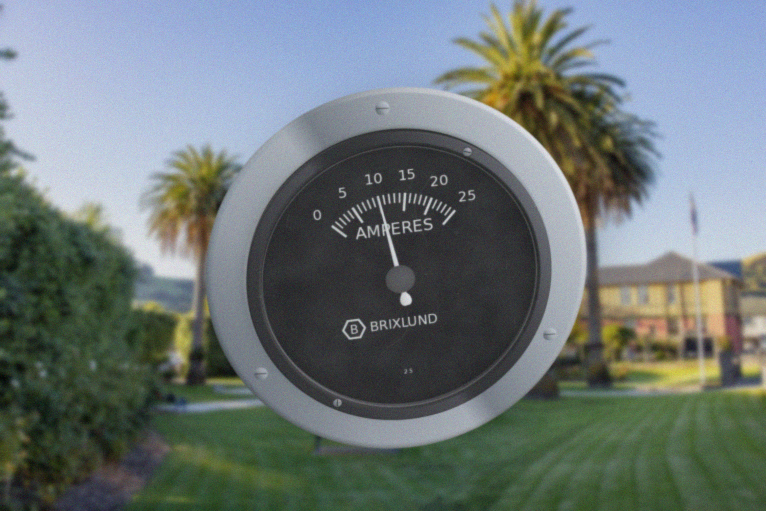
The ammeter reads 10A
